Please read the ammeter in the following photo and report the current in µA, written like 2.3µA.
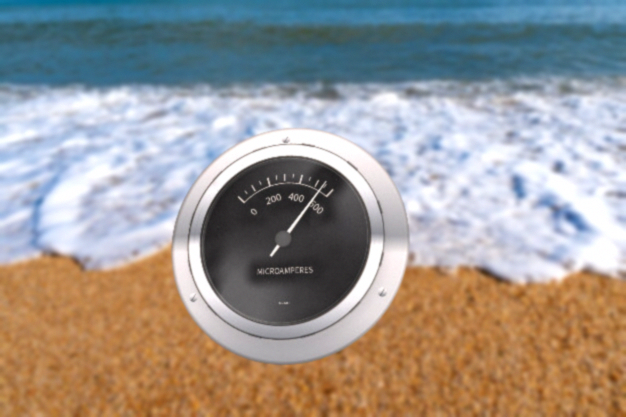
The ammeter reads 550µA
